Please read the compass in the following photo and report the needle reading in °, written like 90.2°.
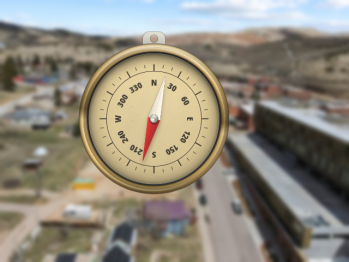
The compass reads 195°
